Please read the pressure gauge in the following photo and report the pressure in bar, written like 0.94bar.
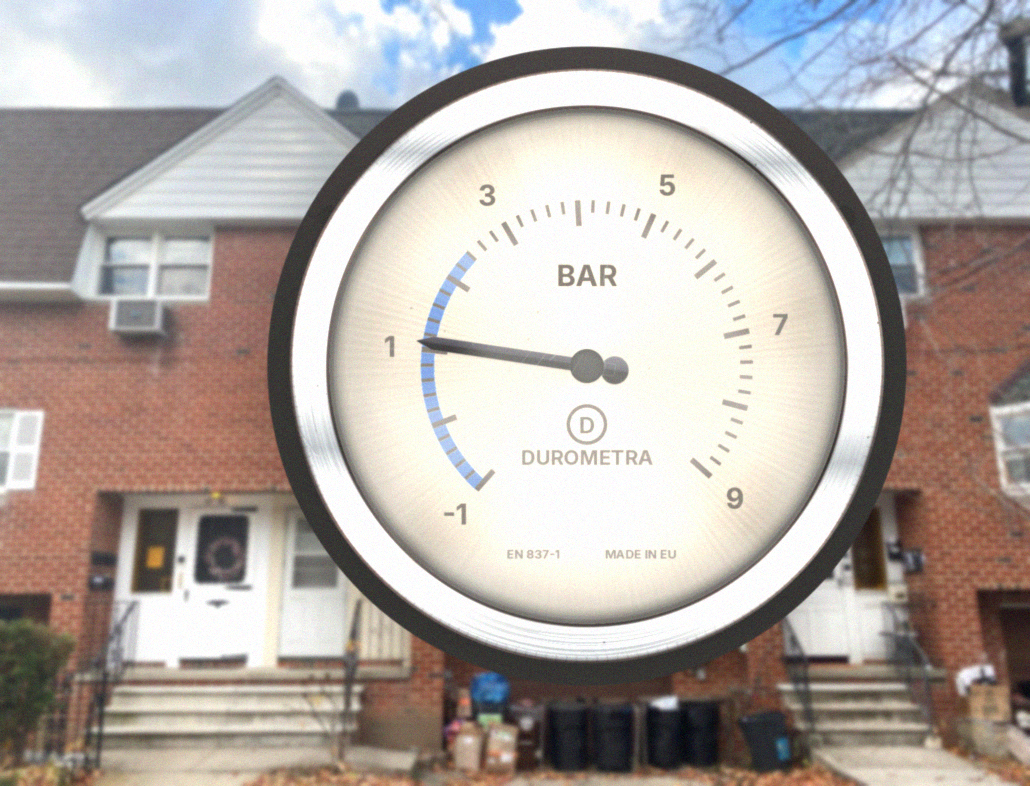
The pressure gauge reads 1.1bar
